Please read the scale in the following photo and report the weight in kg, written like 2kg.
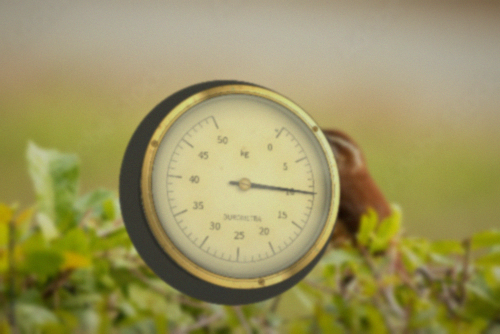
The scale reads 10kg
